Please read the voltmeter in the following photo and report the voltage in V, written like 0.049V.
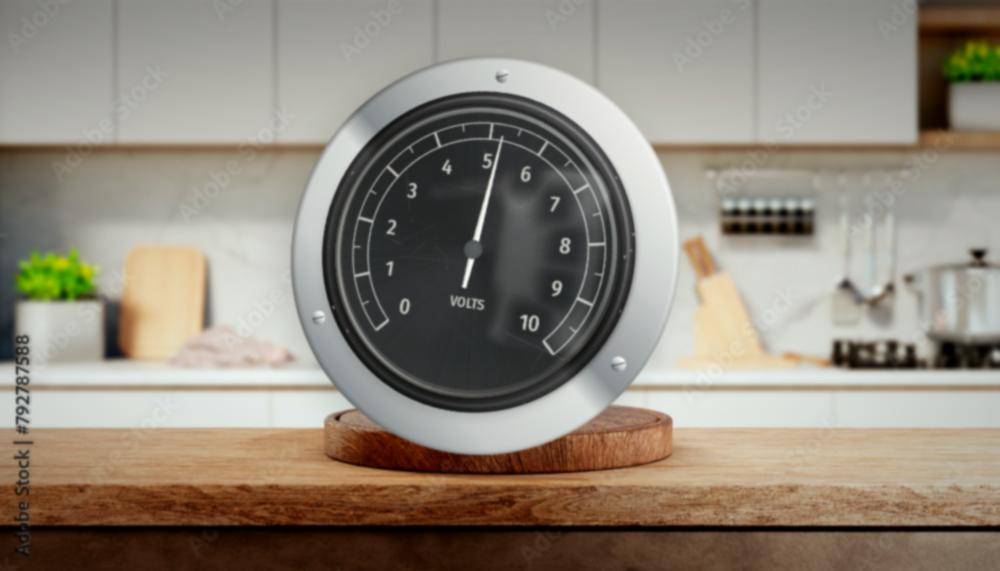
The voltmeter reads 5.25V
